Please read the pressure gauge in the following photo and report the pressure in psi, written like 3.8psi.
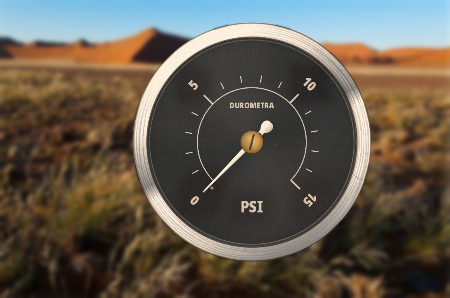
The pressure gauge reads 0psi
